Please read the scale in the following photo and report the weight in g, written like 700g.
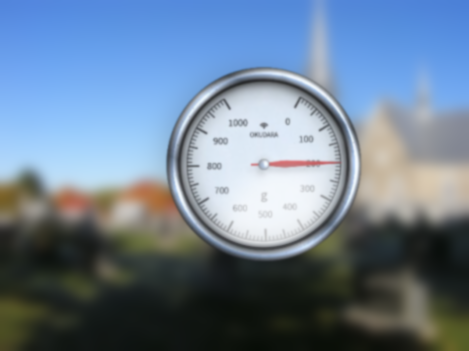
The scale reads 200g
